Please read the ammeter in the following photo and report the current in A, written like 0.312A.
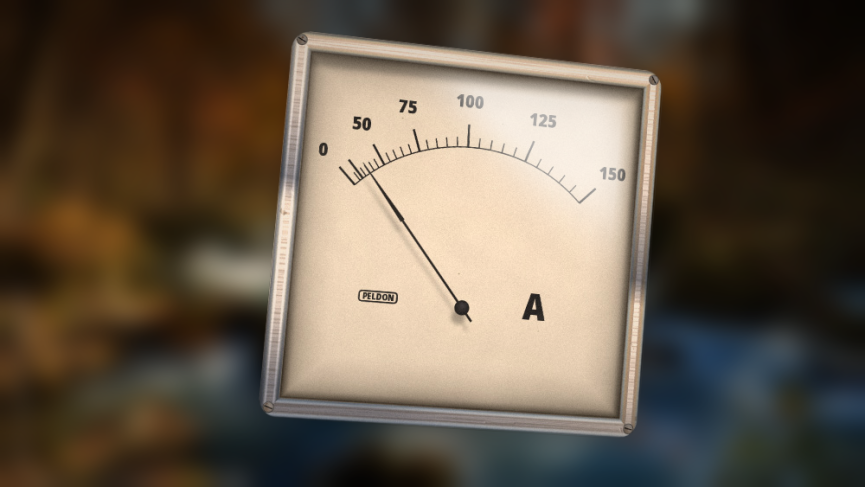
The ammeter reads 35A
